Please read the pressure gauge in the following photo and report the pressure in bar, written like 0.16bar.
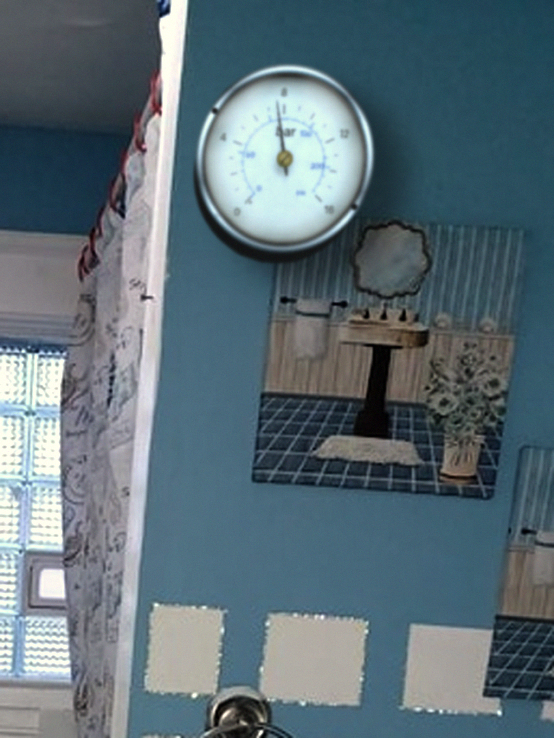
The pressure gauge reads 7.5bar
